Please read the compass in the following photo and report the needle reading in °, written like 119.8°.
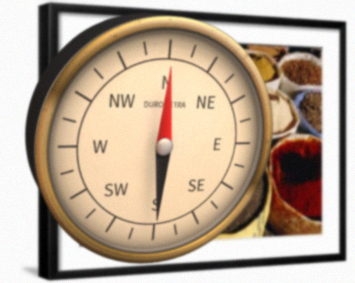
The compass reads 0°
